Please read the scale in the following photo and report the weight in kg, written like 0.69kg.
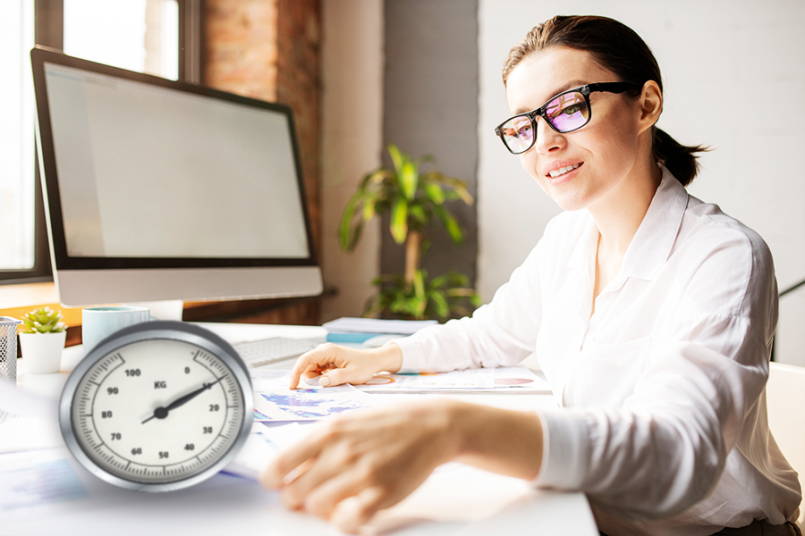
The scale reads 10kg
